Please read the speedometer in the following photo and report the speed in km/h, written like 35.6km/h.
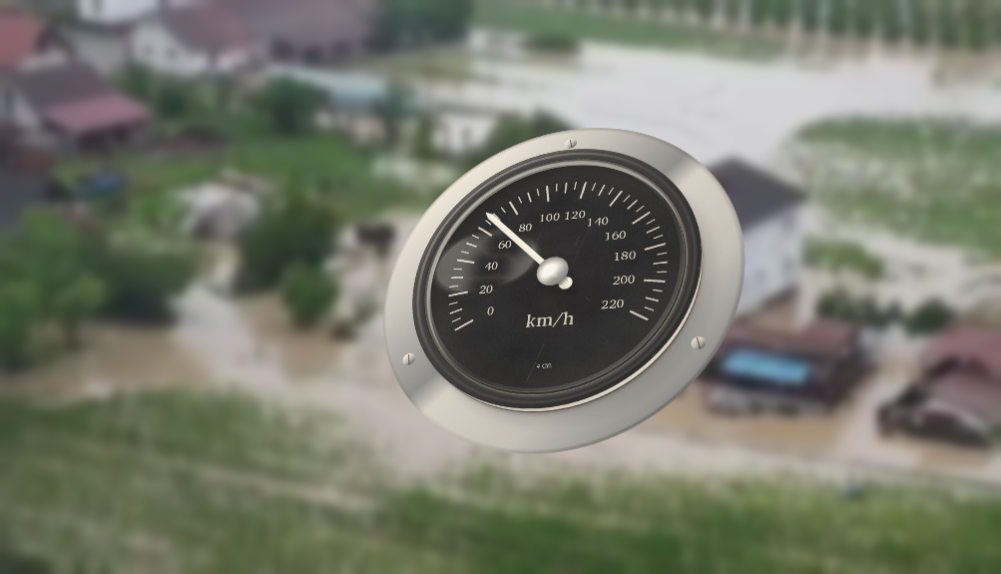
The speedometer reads 67.5km/h
